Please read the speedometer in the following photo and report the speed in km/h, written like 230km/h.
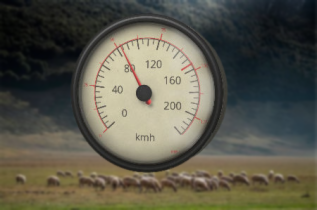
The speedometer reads 85km/h
